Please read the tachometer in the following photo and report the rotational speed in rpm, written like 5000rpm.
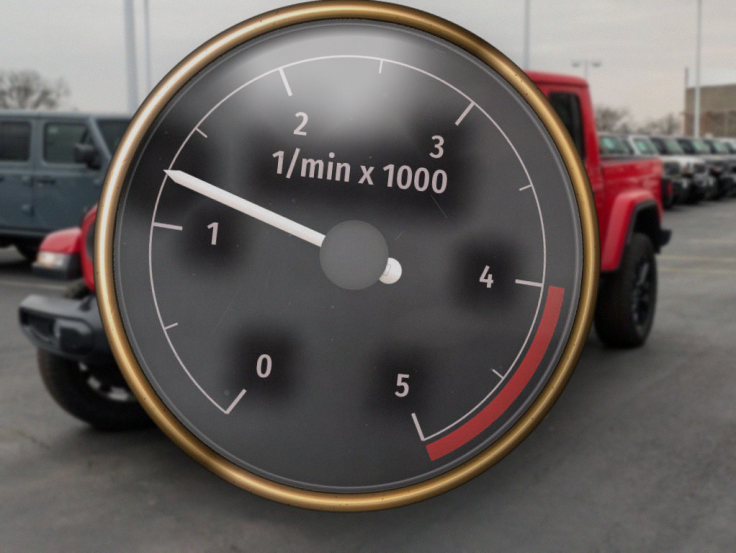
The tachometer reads 1250rpm
